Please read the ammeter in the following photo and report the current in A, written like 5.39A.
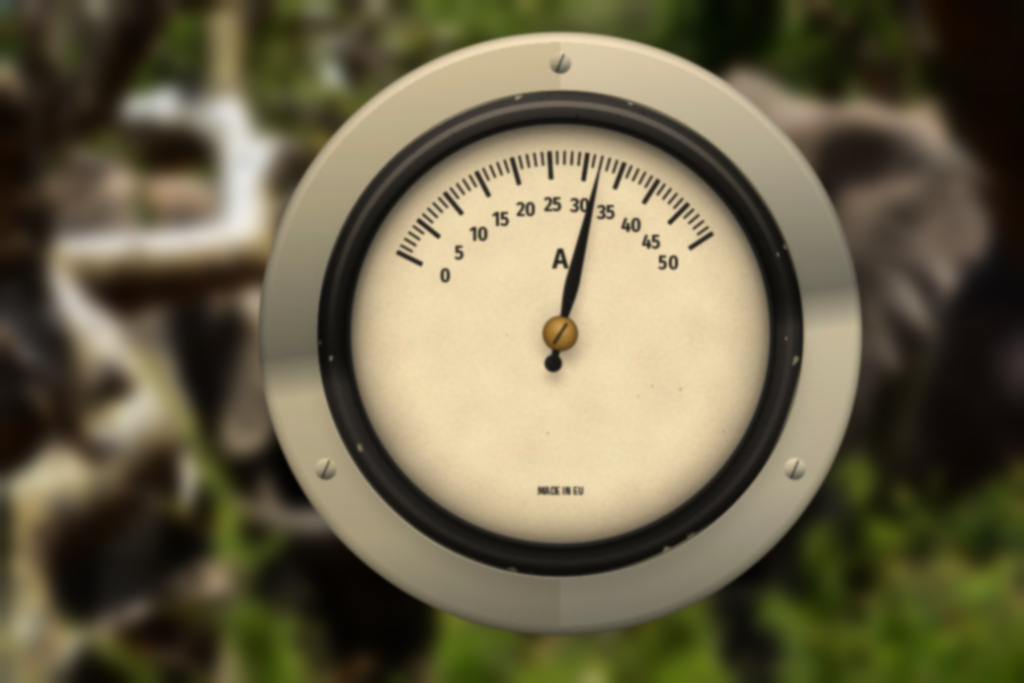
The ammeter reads 32A
